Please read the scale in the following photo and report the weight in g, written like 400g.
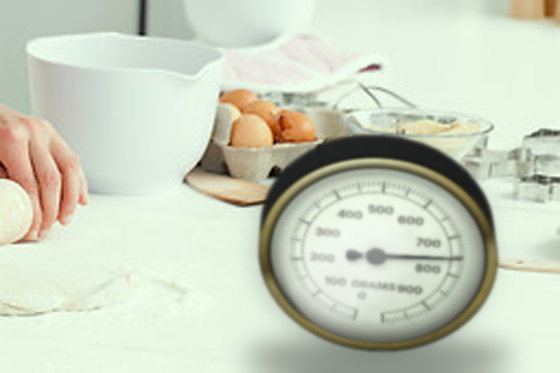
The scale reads 750g
